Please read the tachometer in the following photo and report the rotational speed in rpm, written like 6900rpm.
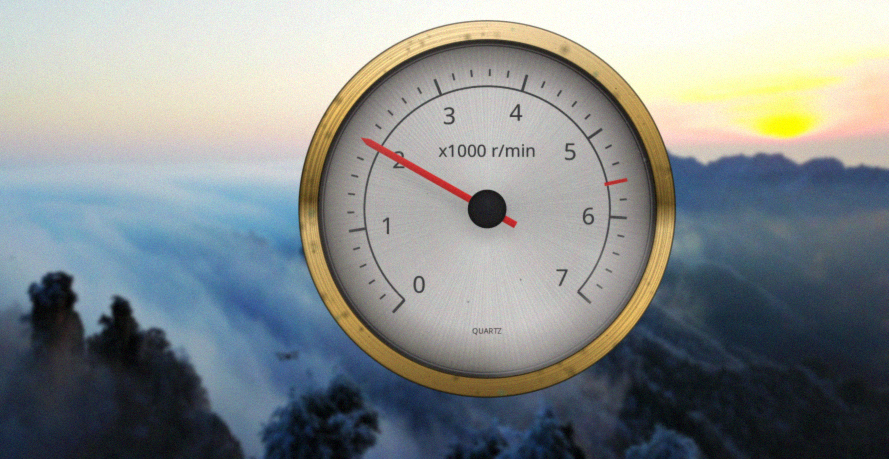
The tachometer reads 2000rpm
